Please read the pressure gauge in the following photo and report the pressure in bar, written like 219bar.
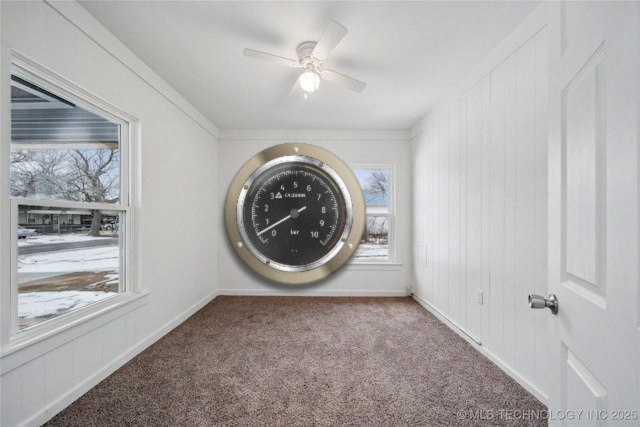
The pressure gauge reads 0.5bar
